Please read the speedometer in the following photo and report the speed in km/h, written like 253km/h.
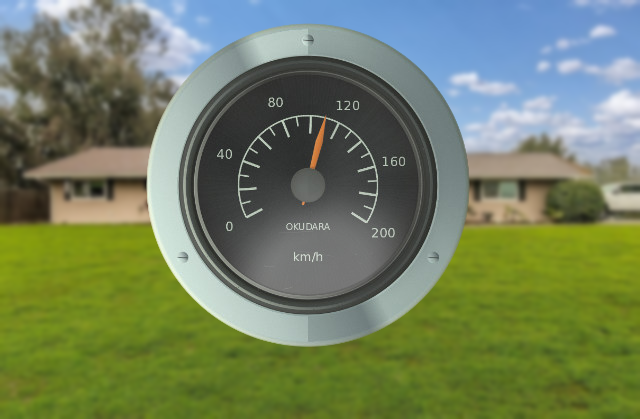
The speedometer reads 110km/h
